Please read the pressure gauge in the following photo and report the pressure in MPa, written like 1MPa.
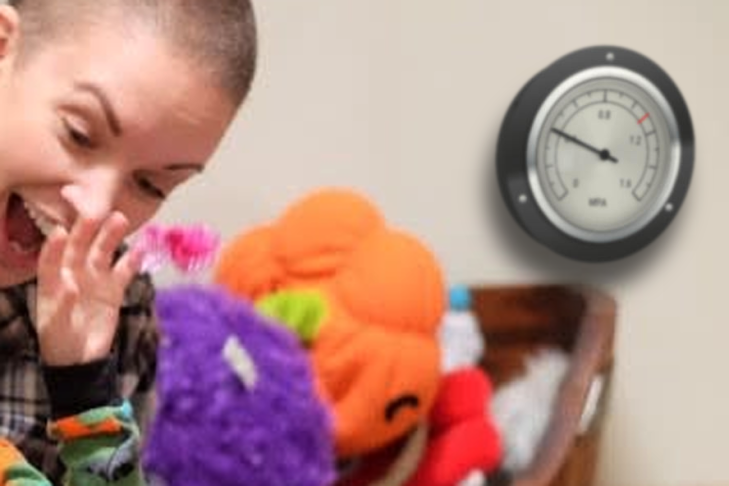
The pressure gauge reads 0.4MPa
